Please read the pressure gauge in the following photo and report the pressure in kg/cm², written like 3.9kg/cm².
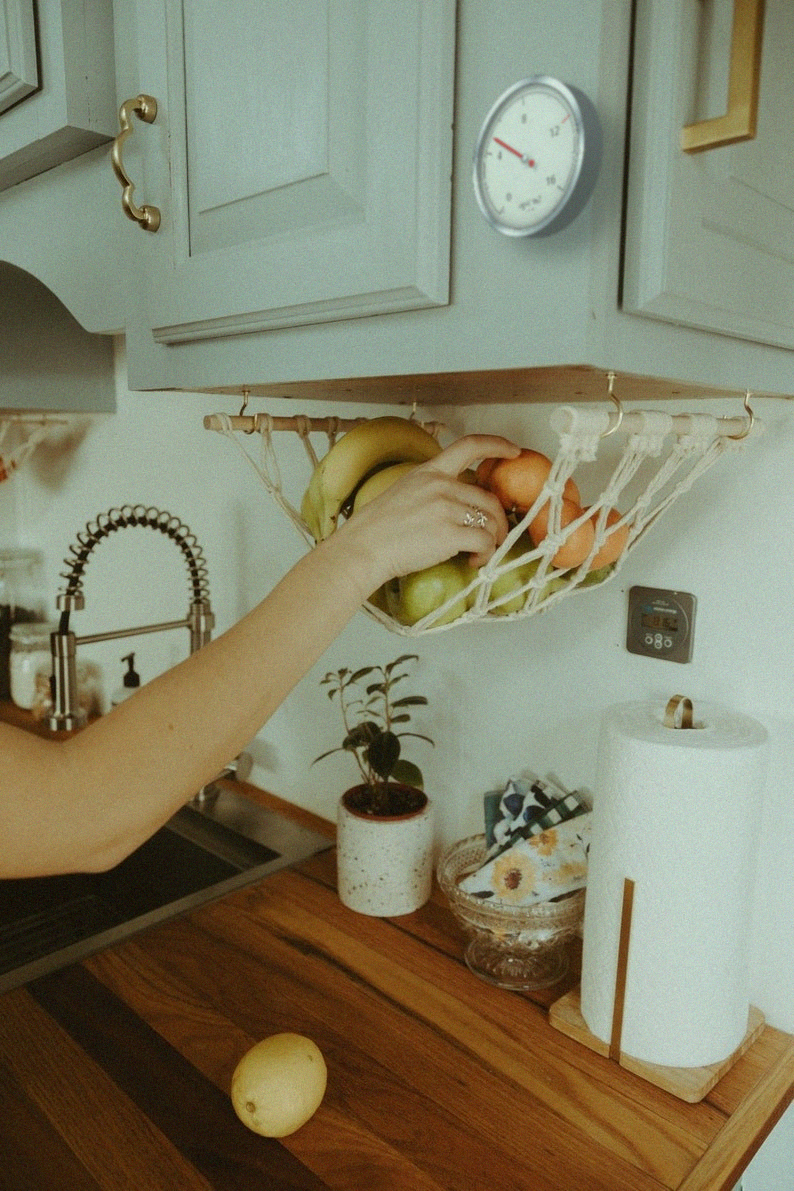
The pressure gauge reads 5kg/cm²
